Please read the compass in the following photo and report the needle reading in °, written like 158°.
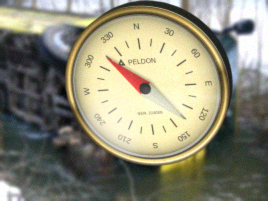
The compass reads 315°
